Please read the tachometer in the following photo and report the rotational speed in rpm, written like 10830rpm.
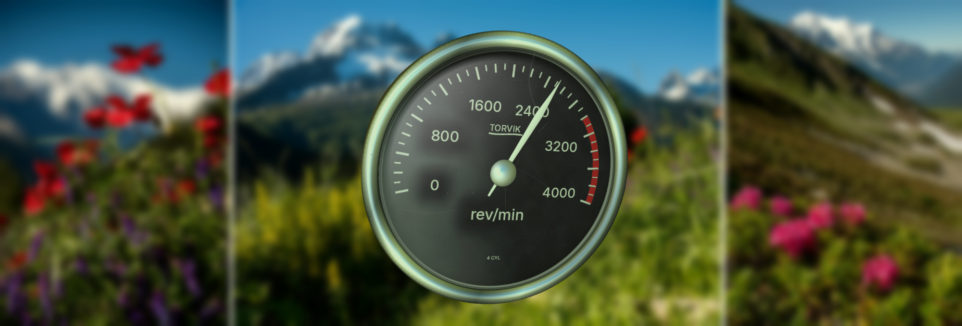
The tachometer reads 2500rpm
